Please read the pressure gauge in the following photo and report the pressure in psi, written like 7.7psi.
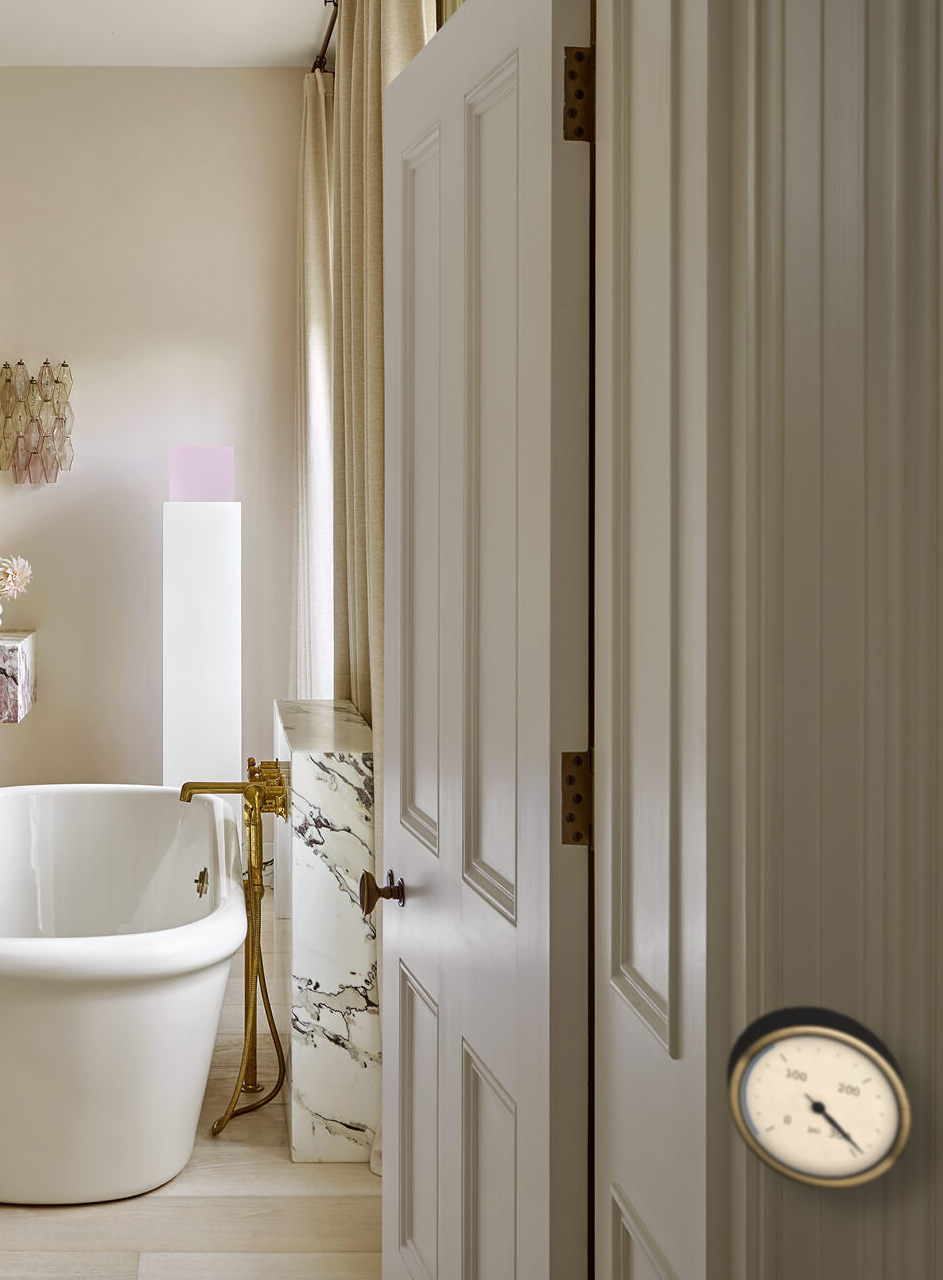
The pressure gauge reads 290psi
